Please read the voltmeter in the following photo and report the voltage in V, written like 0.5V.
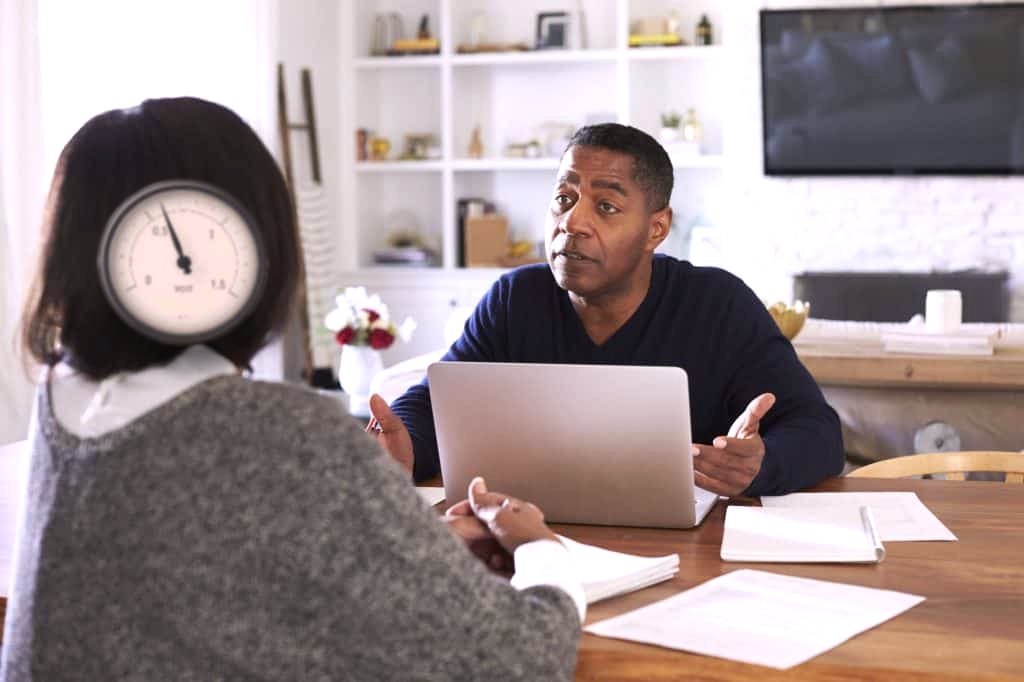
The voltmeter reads 0.6V
